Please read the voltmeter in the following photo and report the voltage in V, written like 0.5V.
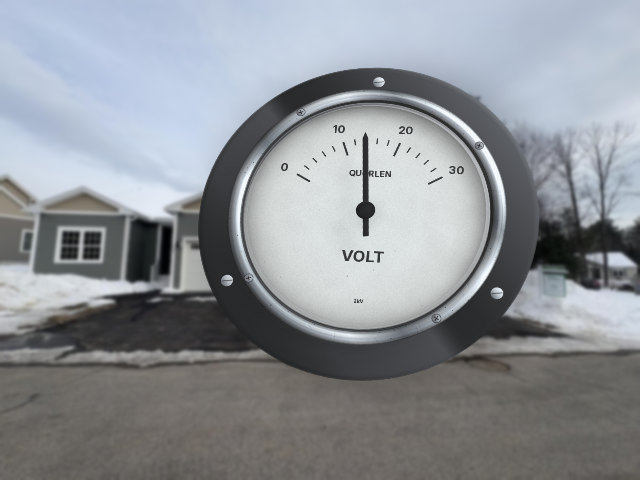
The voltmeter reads 14V
